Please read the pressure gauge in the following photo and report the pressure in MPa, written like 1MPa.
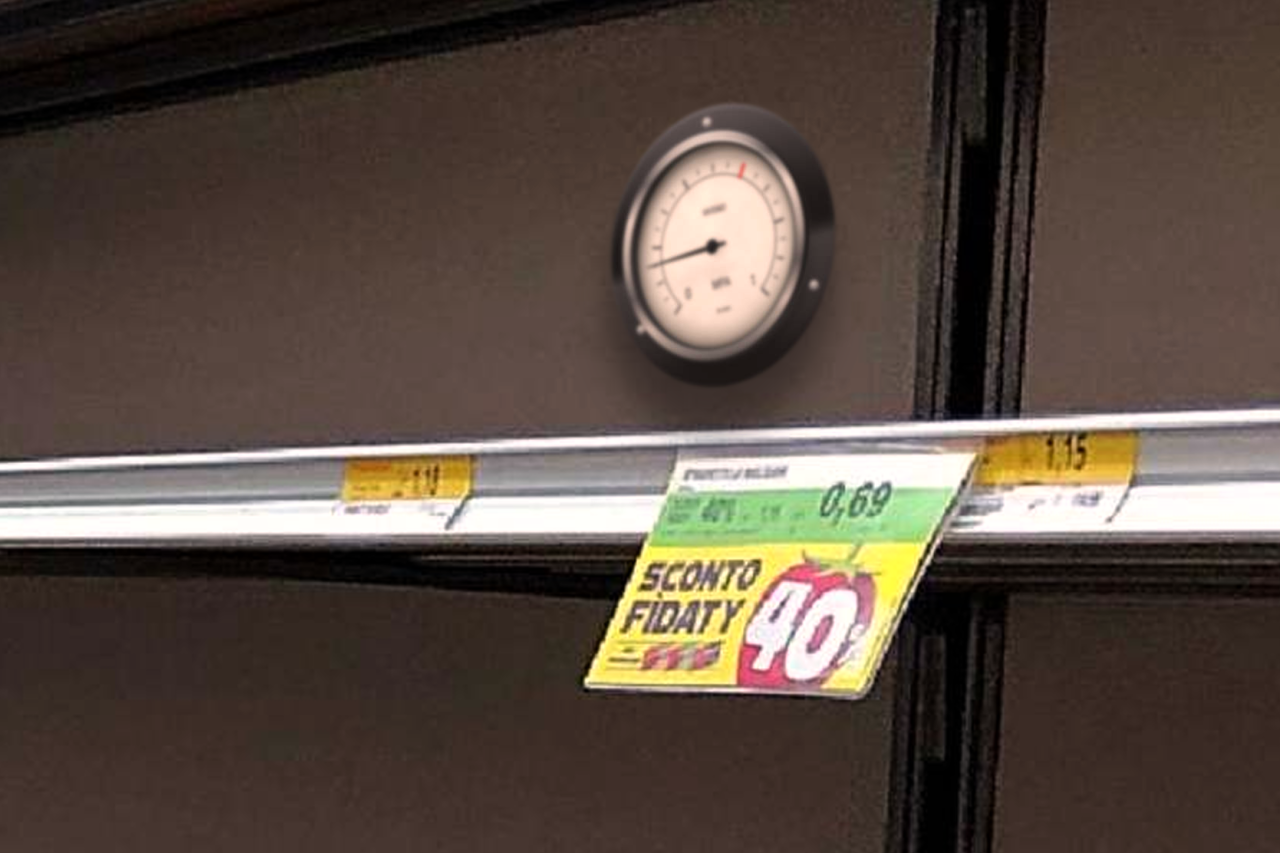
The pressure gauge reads 0.15MPa
